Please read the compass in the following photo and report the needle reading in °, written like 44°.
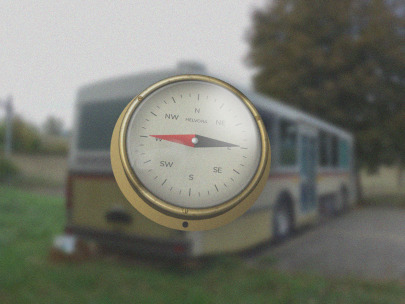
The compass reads 270°
